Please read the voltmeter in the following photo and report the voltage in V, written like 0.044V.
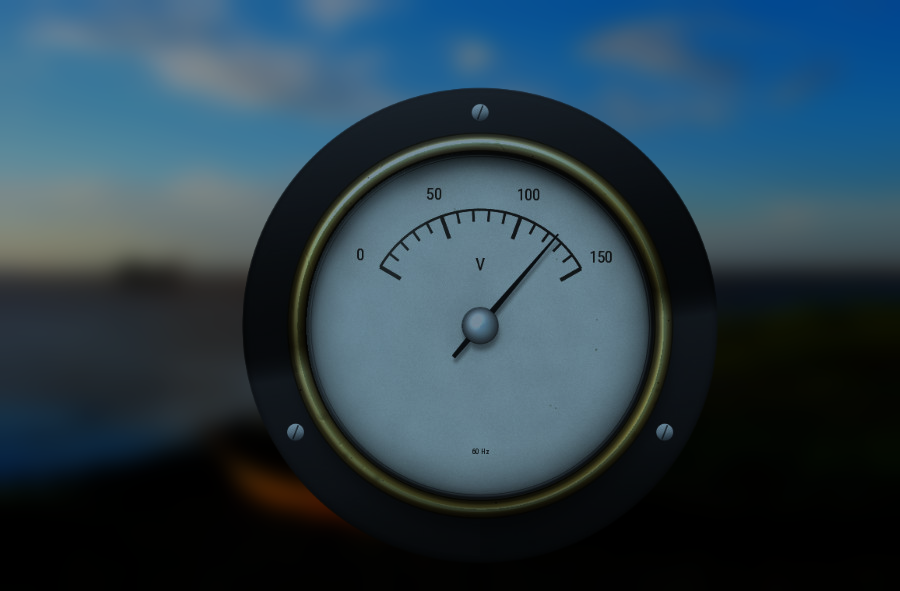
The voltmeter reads 125V
